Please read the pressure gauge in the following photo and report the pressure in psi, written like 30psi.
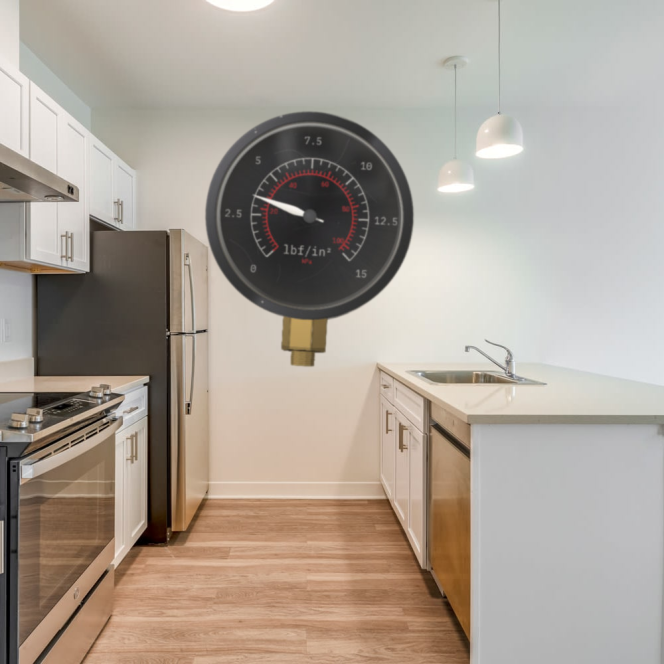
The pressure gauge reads 3.5psi
